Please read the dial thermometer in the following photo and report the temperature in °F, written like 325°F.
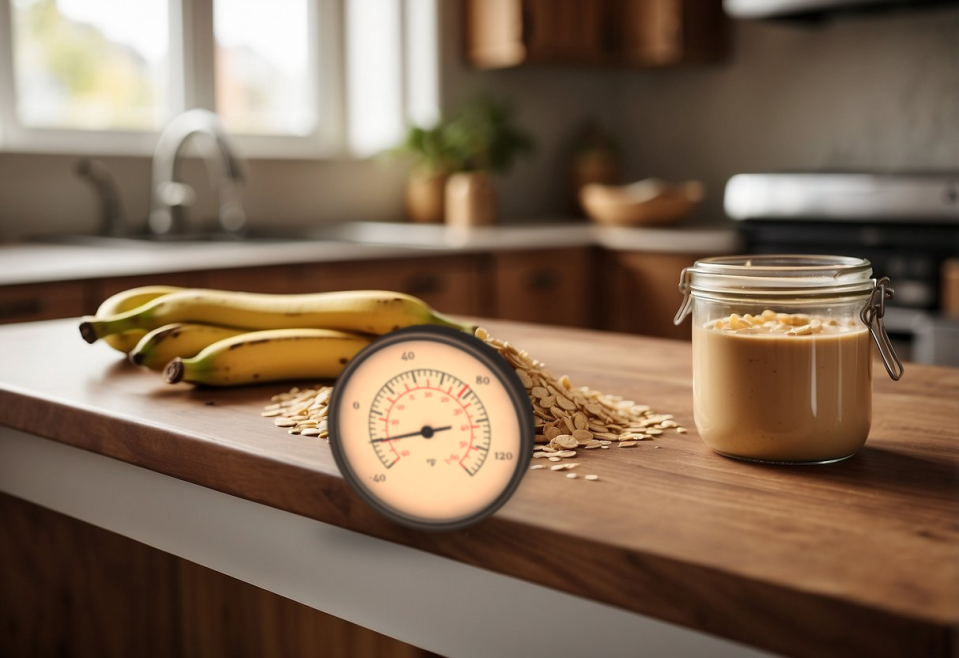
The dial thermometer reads -20°F
